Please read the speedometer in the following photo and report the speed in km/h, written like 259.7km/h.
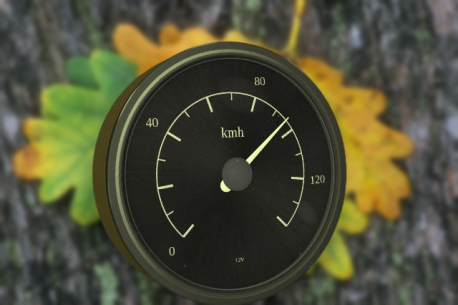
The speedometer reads 95km/h
